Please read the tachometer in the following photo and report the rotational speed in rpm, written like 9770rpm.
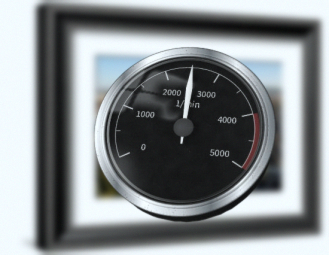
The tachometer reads 2500rpm
